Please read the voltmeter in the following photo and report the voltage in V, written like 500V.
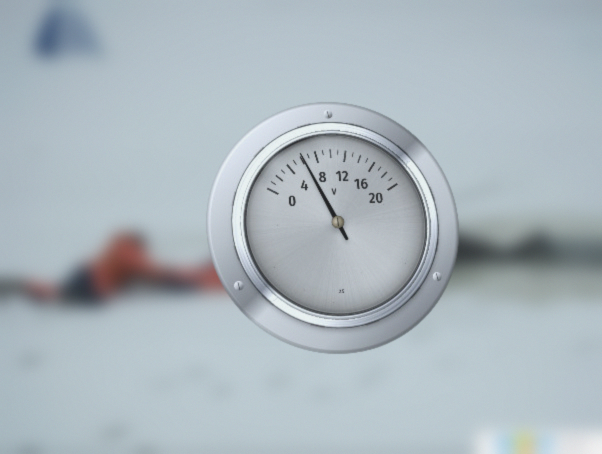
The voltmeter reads 6V
